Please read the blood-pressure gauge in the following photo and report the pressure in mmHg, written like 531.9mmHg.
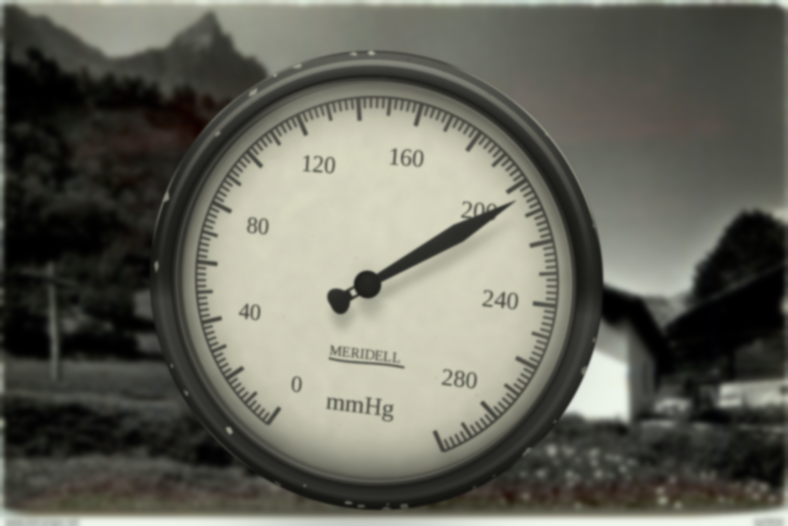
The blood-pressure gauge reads 204mmHg
